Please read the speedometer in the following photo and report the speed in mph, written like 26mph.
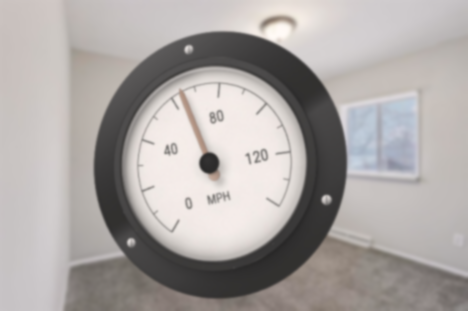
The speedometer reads 65mph
